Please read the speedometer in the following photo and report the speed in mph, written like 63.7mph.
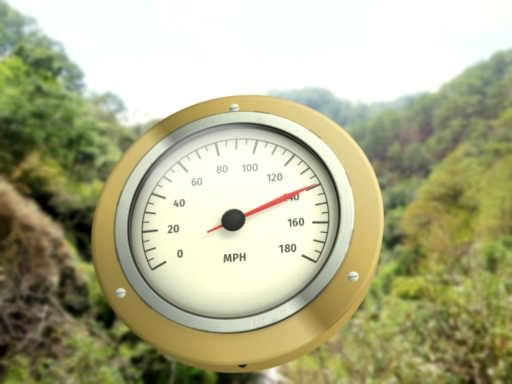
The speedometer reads 140mph
